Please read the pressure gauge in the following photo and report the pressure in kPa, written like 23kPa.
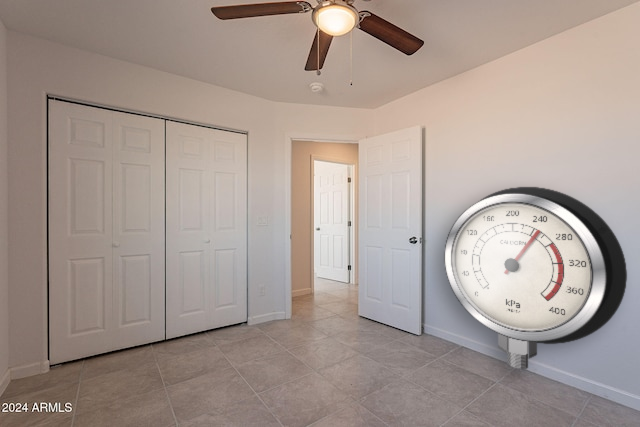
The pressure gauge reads 250kPa
